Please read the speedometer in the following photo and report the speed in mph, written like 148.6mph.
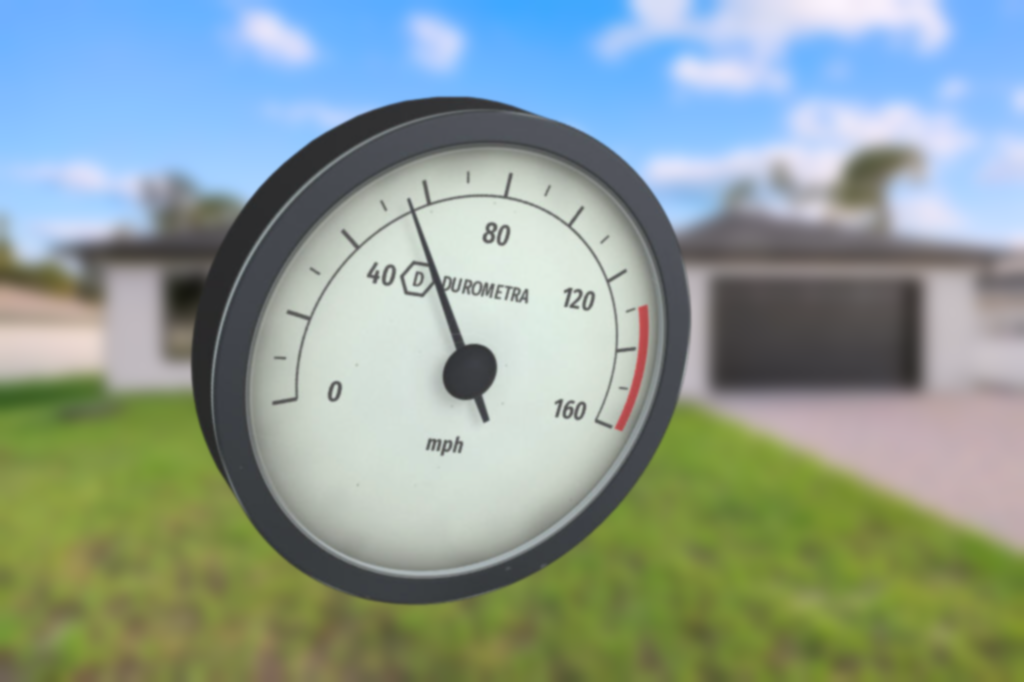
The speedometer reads 55mph
